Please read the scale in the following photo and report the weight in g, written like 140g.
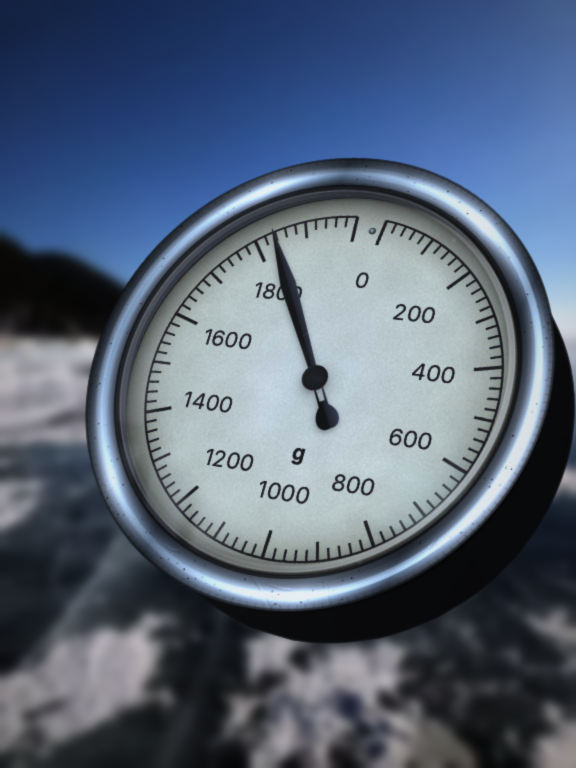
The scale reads 1840g
